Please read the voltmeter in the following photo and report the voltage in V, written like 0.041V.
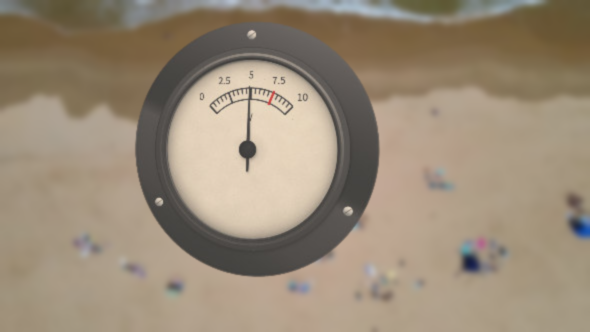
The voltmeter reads 5V
